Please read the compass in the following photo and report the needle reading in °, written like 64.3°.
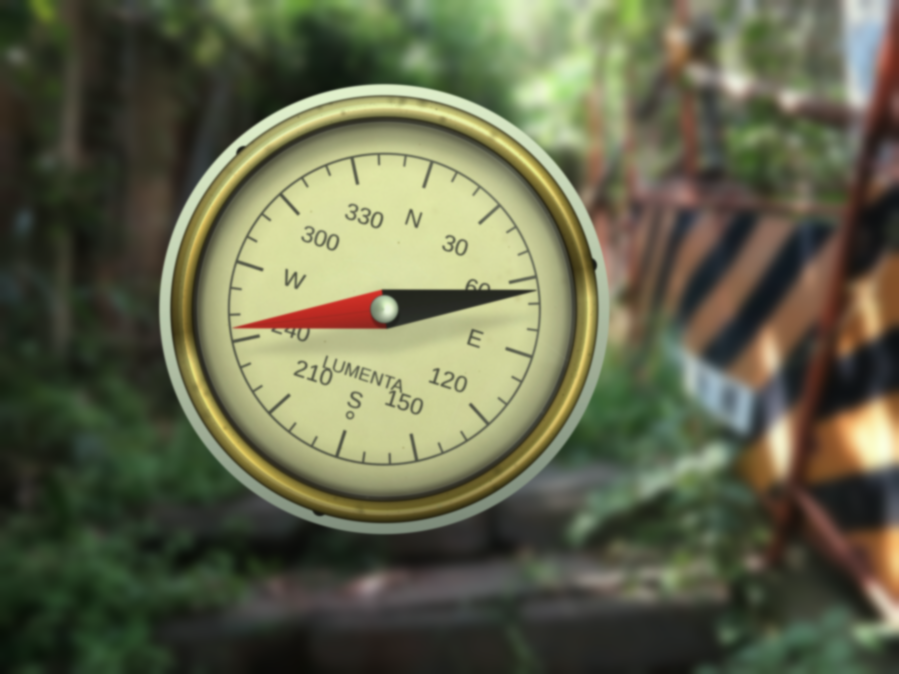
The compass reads 245°
